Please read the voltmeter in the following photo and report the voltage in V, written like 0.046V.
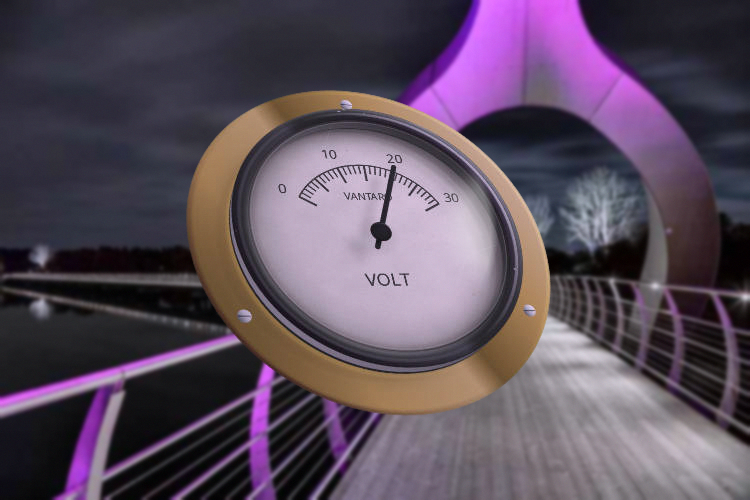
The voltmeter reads 20V
